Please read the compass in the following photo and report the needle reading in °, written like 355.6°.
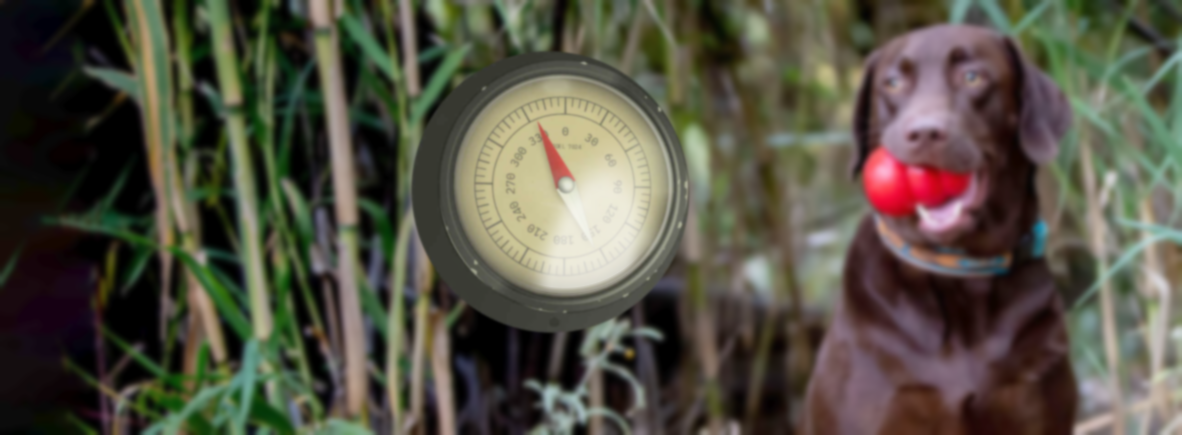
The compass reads 335°
